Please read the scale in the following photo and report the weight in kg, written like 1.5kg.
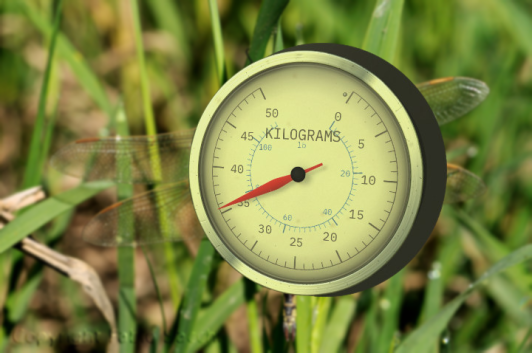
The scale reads 35.5kg
